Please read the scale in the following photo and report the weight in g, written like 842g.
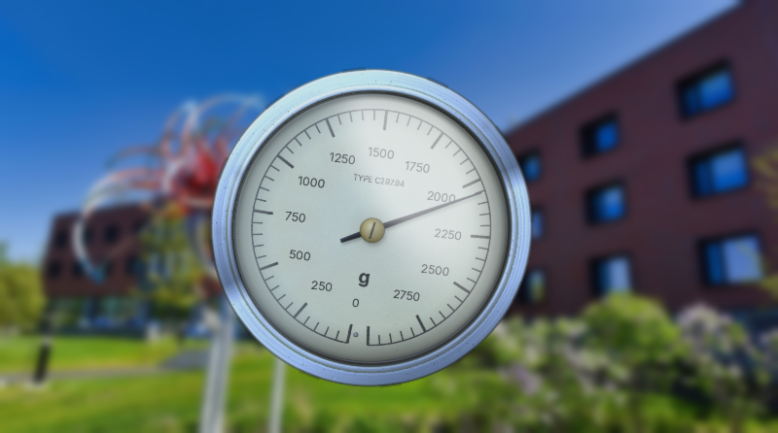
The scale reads 2050g
